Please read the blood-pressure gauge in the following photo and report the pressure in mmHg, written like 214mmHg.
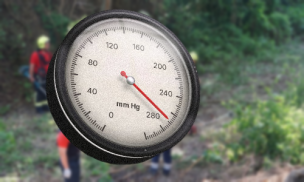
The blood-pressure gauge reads 270mmHg
